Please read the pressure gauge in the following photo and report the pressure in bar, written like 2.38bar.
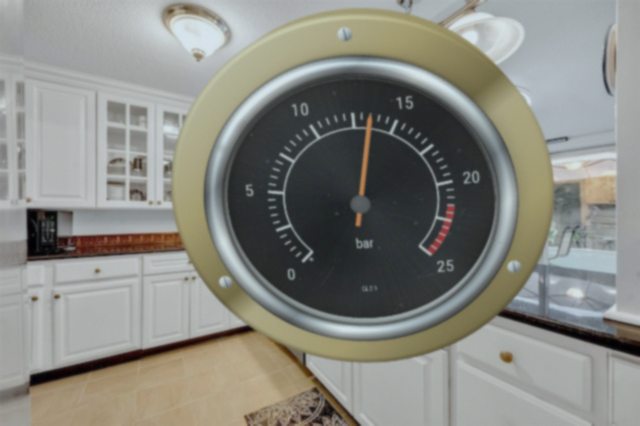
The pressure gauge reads 13.5bar
